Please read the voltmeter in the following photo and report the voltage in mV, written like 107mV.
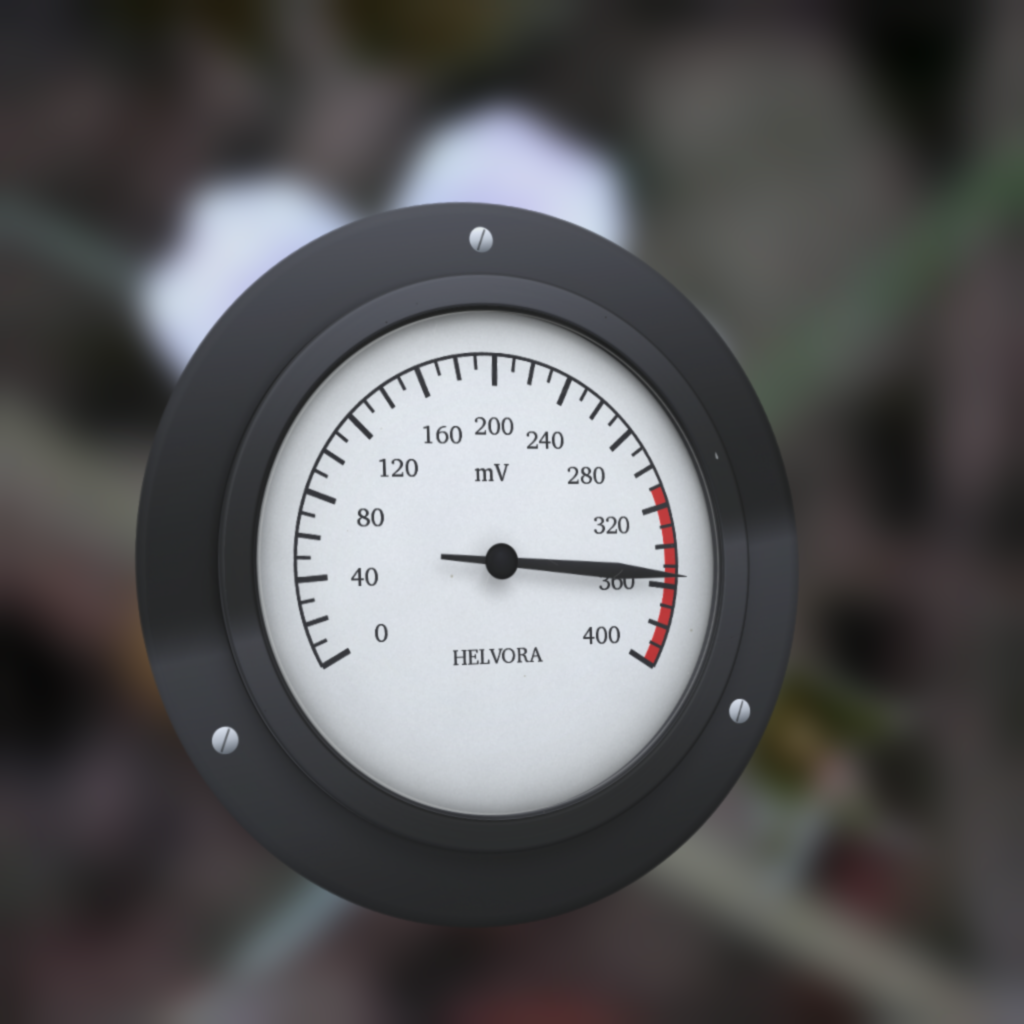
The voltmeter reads 355mV
